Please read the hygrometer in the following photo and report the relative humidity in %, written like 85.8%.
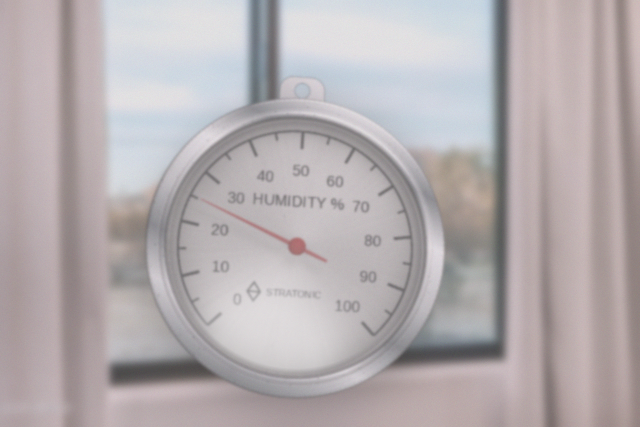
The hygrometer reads 25%
